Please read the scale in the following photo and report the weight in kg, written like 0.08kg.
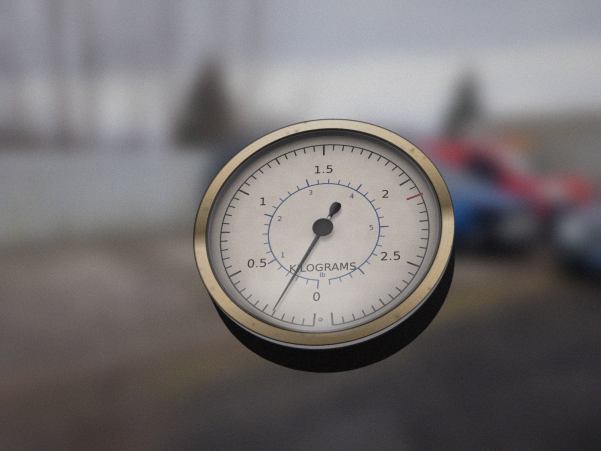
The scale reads 0.2kg
